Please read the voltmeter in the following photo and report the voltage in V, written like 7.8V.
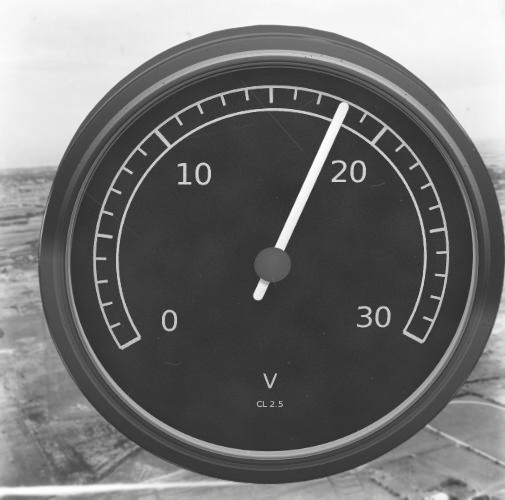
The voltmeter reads 18V
